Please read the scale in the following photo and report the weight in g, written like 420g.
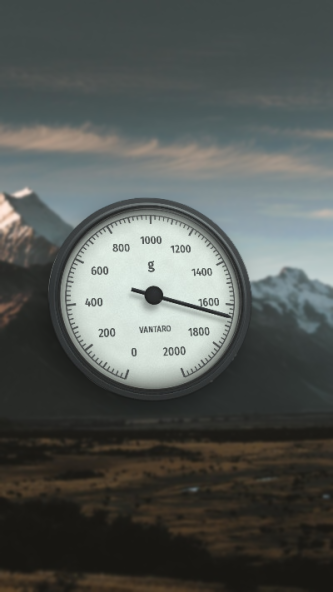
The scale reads 1660g
